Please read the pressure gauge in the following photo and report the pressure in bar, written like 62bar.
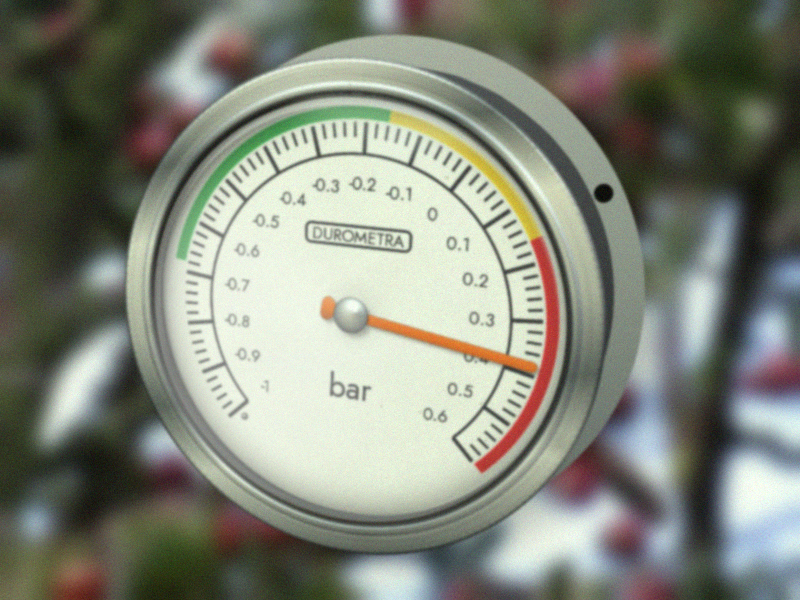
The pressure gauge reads 0.38bar
